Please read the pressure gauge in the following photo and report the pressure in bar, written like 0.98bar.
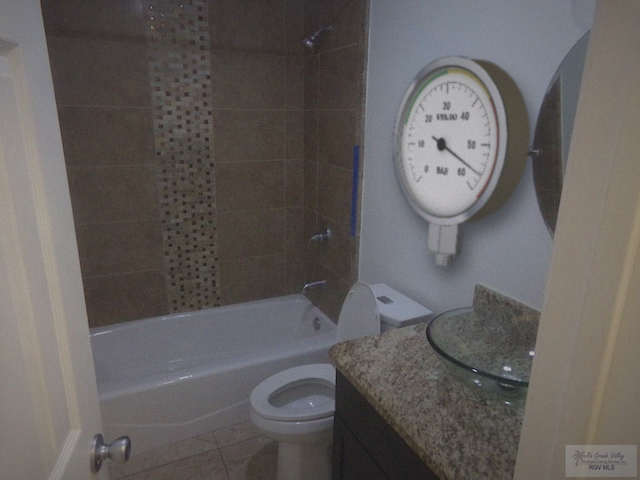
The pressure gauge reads 56bar
